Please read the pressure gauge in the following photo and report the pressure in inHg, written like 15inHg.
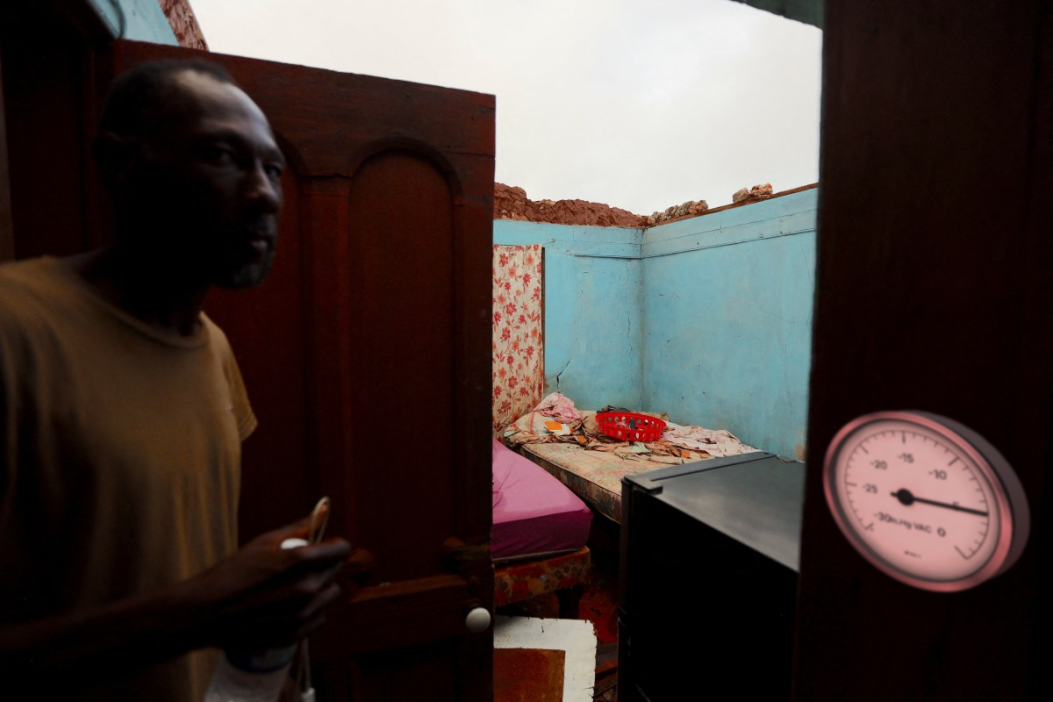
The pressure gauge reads -5inHg
